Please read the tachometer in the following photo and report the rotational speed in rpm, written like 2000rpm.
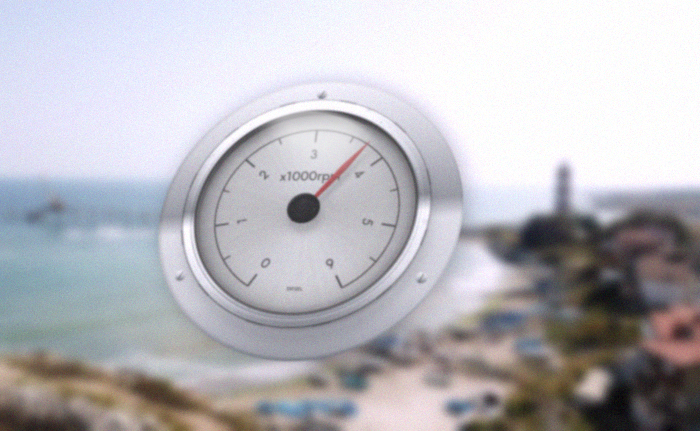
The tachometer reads 3750rpm
